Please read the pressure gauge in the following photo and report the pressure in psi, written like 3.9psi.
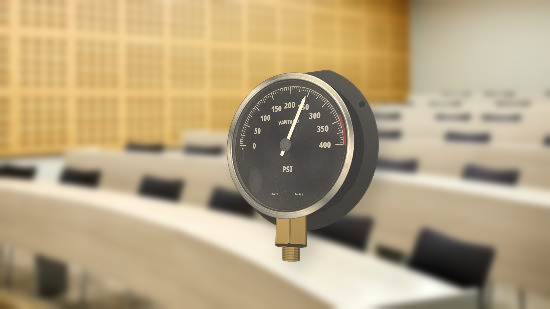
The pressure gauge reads 250psi
